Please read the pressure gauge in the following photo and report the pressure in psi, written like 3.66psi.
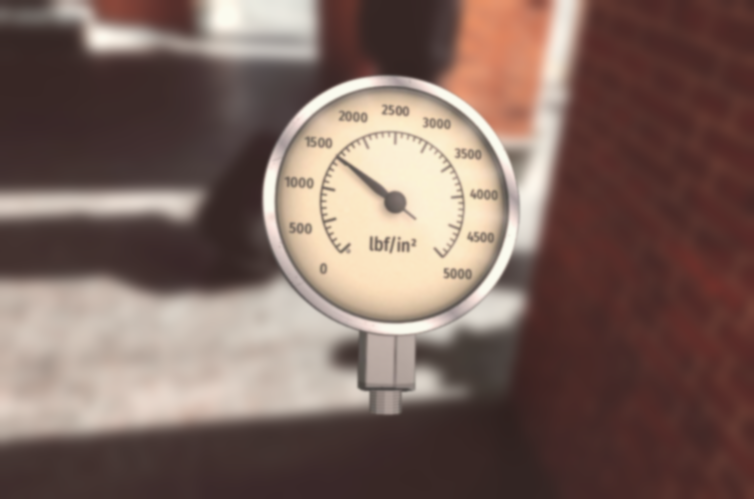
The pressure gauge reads 1500psi
